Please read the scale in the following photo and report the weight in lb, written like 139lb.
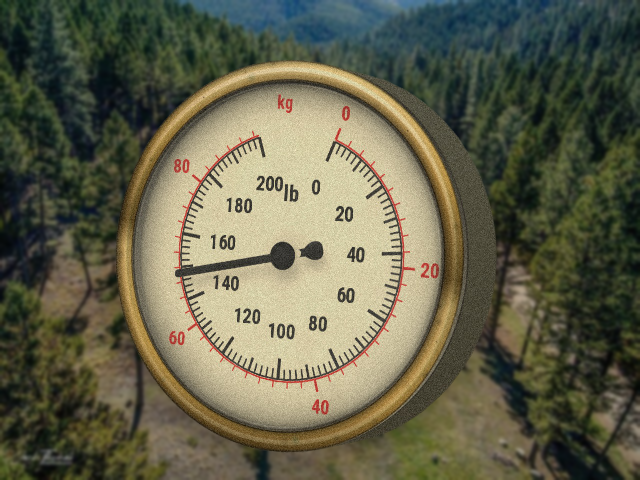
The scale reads 148lb
